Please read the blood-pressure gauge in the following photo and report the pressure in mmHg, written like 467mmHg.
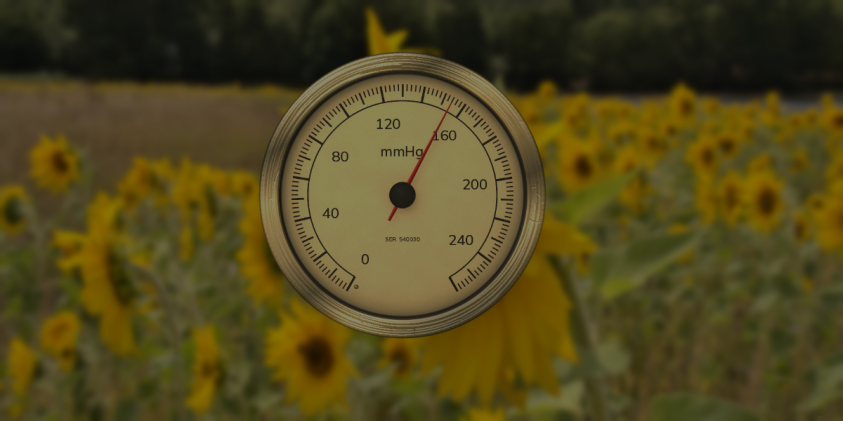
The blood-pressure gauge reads 154mmHg
